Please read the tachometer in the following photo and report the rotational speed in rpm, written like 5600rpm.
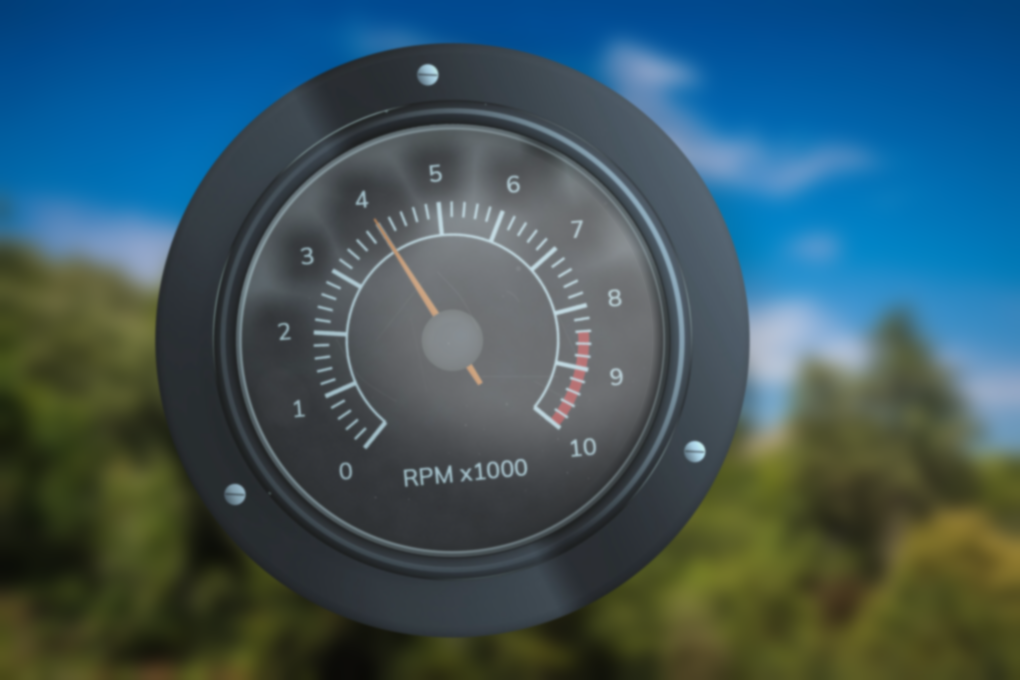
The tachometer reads 4000rpm
